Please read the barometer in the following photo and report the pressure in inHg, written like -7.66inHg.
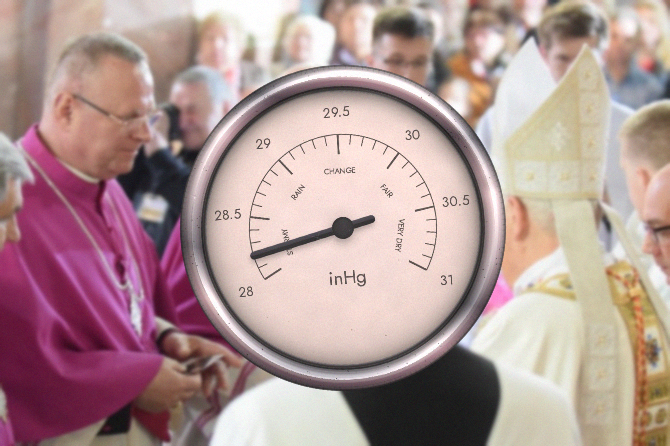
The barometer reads 28.2inHg
